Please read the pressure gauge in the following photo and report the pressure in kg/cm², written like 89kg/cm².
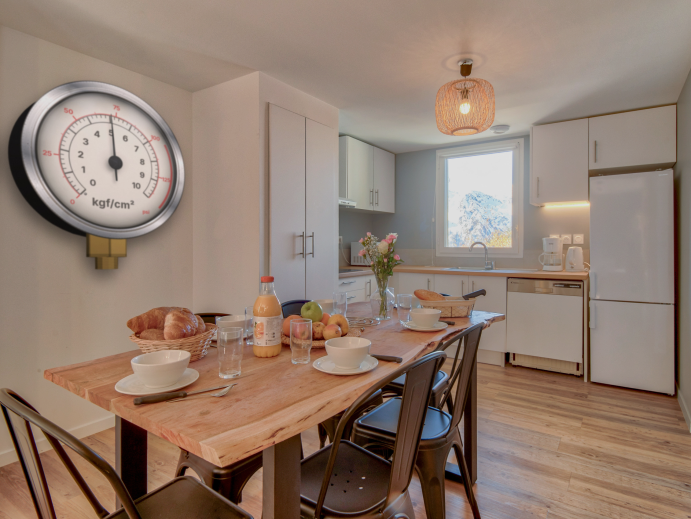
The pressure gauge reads 5kg/cm²
